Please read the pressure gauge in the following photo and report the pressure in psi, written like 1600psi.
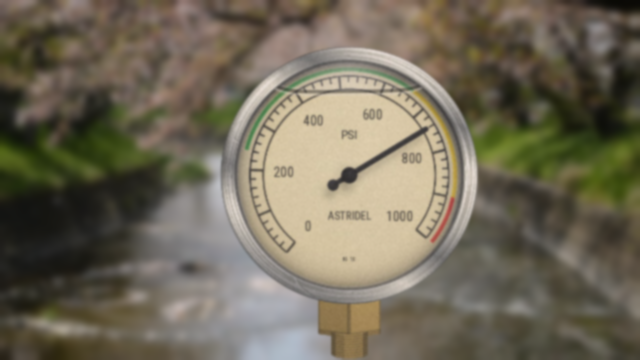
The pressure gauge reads 740psi
